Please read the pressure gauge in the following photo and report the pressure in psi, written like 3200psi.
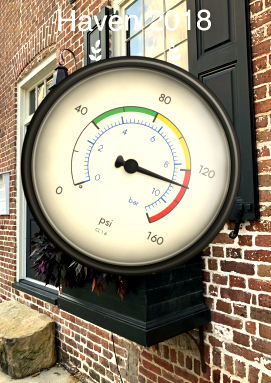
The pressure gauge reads 130psi
